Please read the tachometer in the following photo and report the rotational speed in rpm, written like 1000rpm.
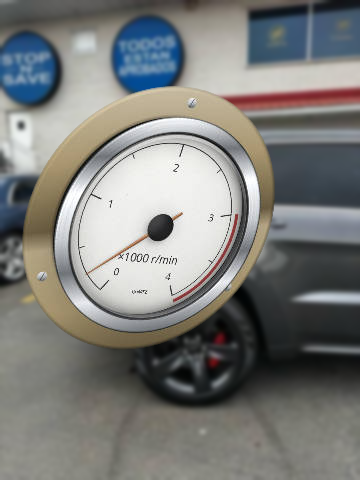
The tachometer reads 250rpm
